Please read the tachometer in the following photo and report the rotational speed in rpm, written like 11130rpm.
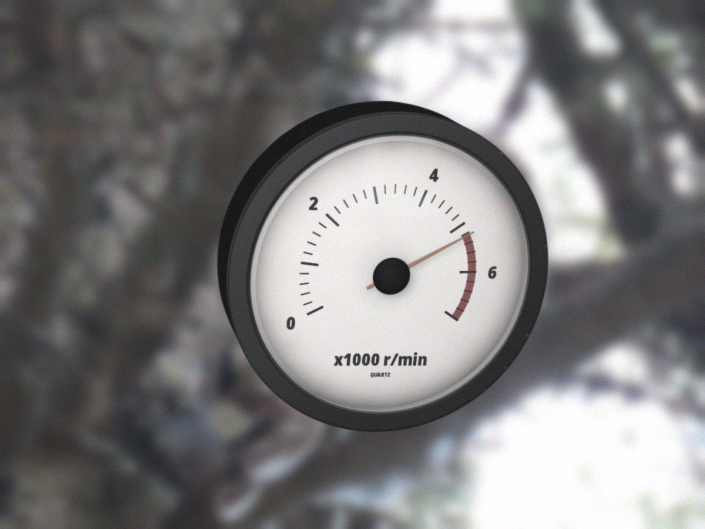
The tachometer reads 5200rpm
